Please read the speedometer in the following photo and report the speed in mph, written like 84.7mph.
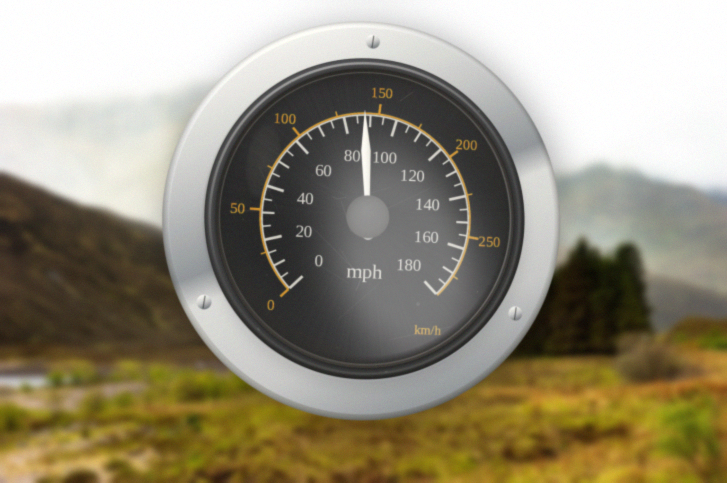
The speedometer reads 87.5mph
